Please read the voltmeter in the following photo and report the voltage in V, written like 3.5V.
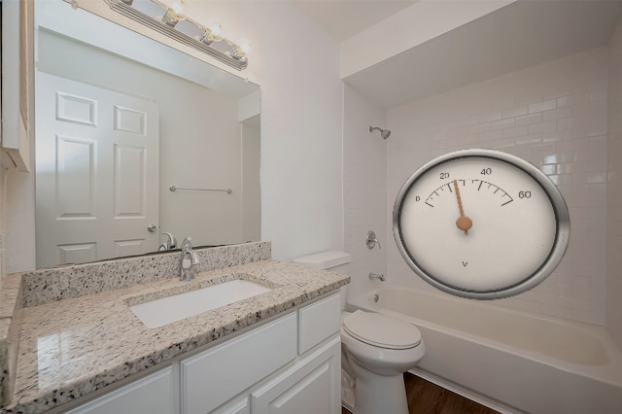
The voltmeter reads 25V
